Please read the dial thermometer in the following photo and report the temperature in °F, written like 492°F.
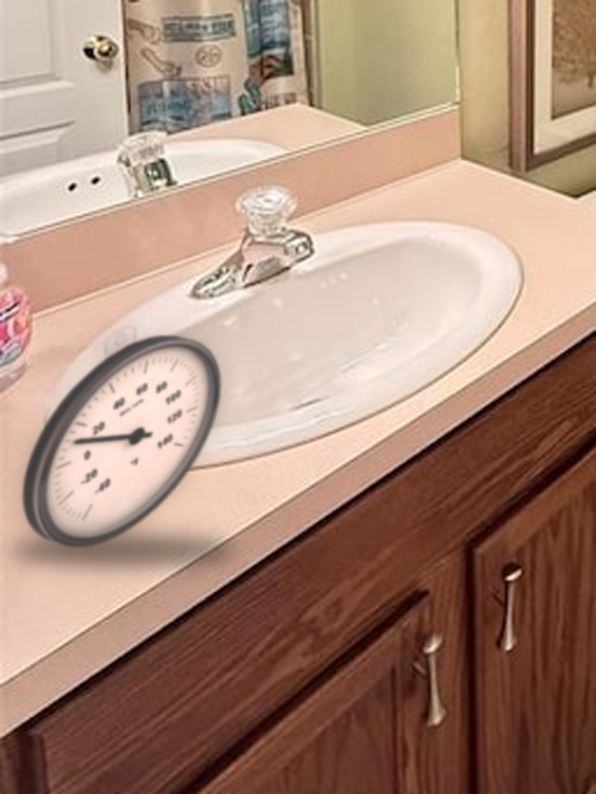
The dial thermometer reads 12°F
